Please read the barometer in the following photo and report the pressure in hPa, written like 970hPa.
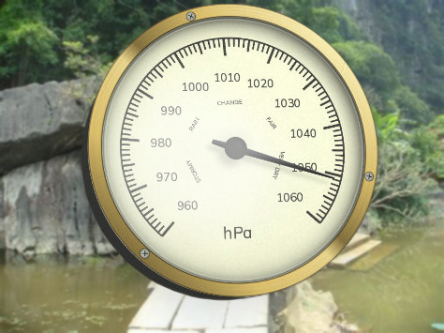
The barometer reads 1051hPa
